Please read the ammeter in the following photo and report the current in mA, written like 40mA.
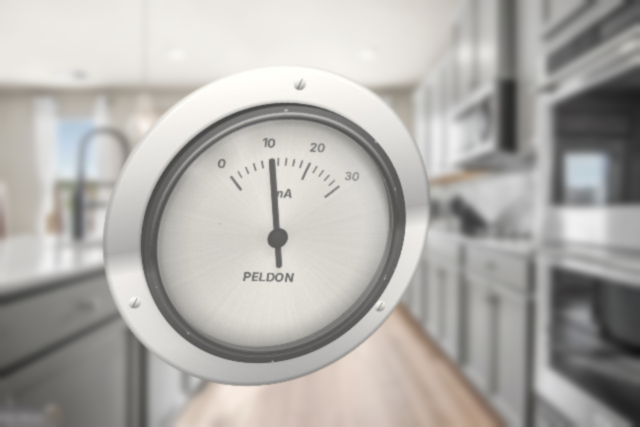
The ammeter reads 10mA
